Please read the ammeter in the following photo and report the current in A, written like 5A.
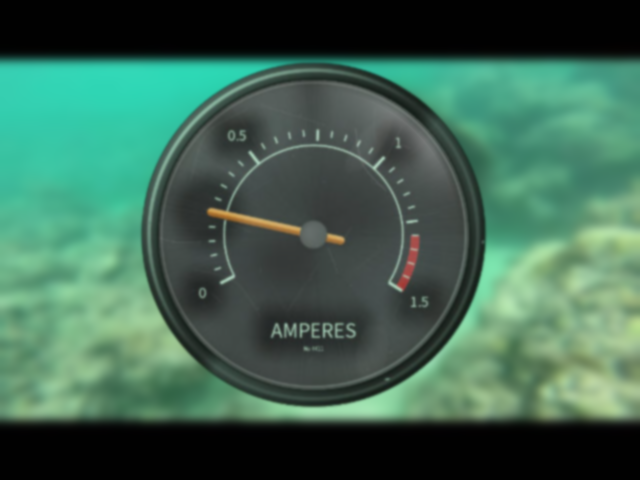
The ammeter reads 0.25A
